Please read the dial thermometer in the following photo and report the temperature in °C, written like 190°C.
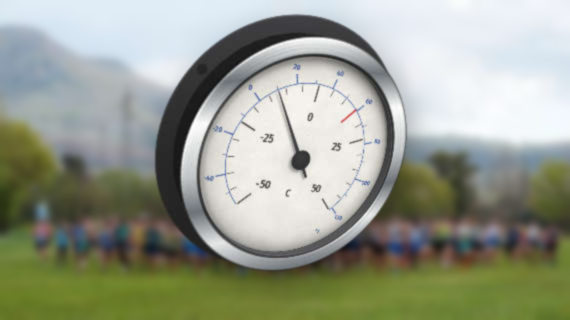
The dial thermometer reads -12.5°C
